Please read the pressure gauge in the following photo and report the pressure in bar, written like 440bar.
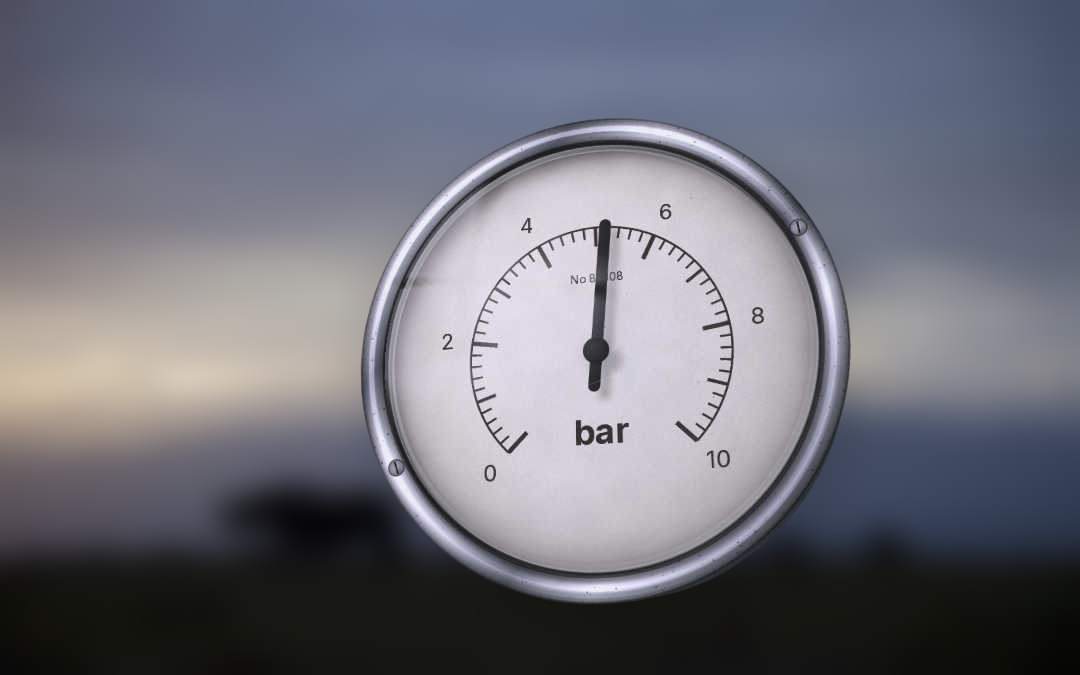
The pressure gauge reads 5.2bar
